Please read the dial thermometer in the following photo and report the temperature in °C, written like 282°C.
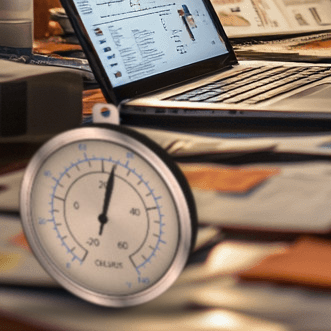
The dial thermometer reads 24°C
